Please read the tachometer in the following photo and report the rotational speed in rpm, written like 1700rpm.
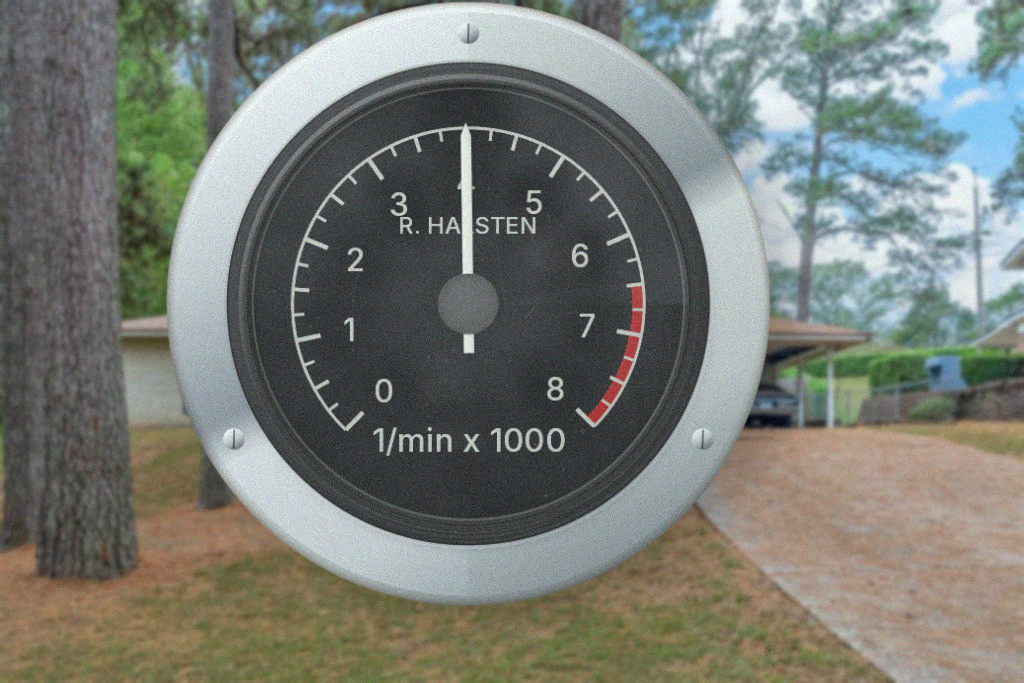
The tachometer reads 4000rpm
